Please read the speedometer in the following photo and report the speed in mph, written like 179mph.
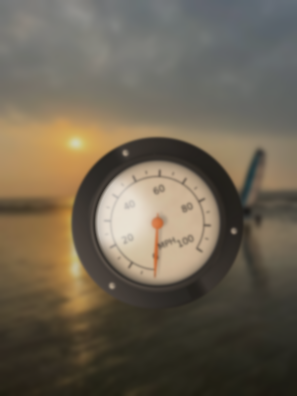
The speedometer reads 0mph
